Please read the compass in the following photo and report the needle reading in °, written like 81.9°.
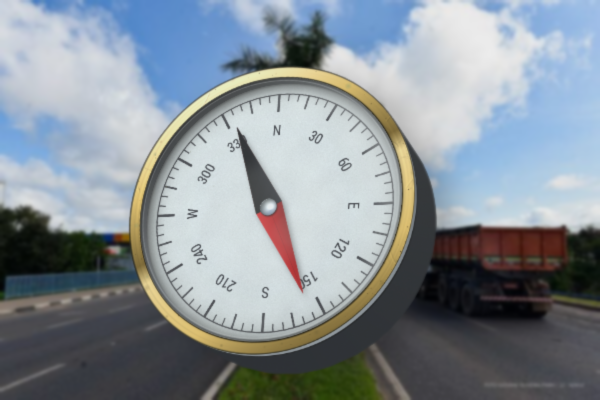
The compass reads 155°
